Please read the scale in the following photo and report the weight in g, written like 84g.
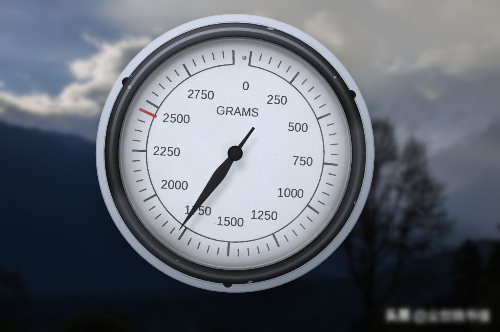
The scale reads 1775g
